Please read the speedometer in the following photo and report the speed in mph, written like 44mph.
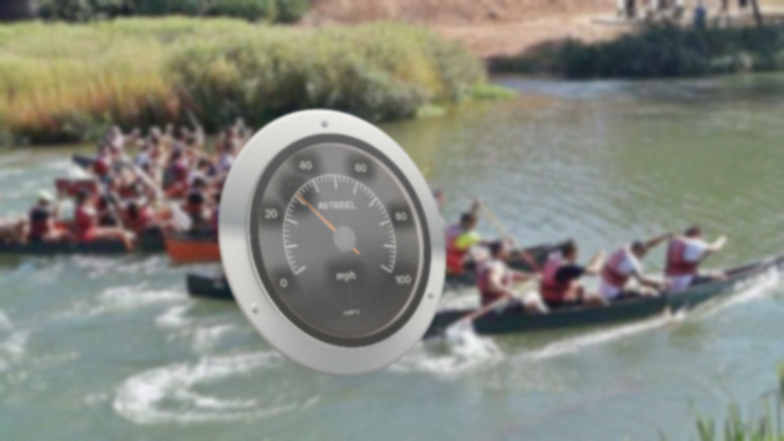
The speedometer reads 30mph
